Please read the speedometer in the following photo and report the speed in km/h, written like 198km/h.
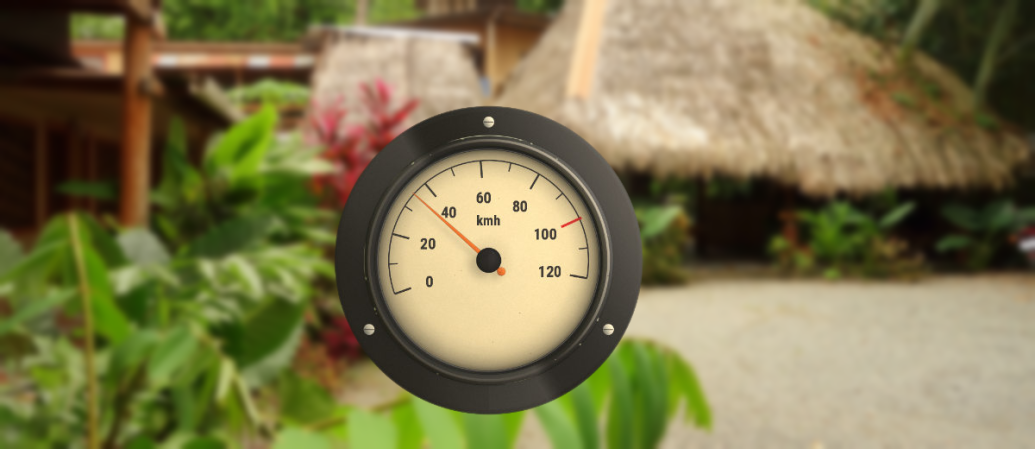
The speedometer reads 35km/h
